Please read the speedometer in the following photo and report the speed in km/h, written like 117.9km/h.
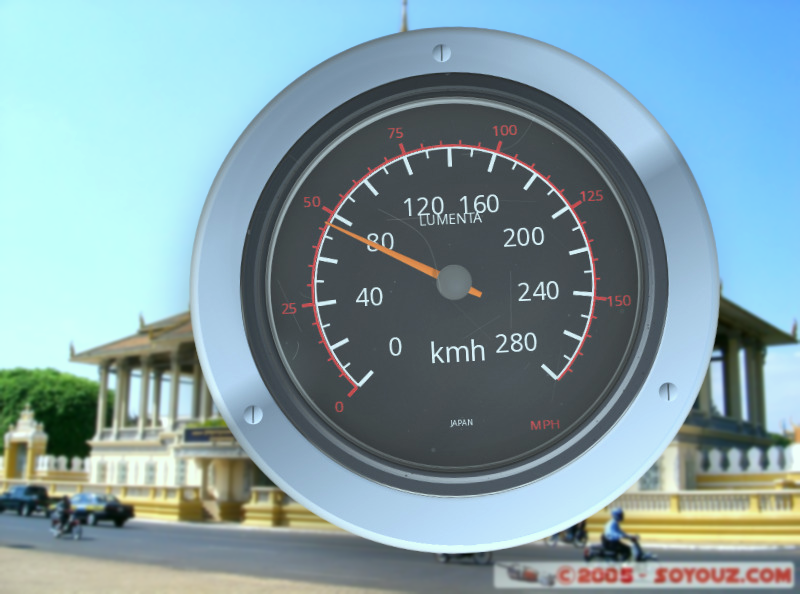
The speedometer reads 75km/h
